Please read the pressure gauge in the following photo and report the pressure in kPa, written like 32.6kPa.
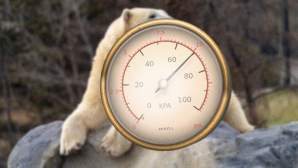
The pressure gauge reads 70kPa
